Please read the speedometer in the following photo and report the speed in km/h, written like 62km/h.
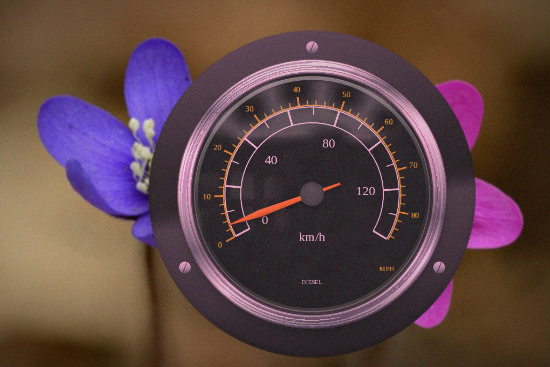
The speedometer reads 5km/h
